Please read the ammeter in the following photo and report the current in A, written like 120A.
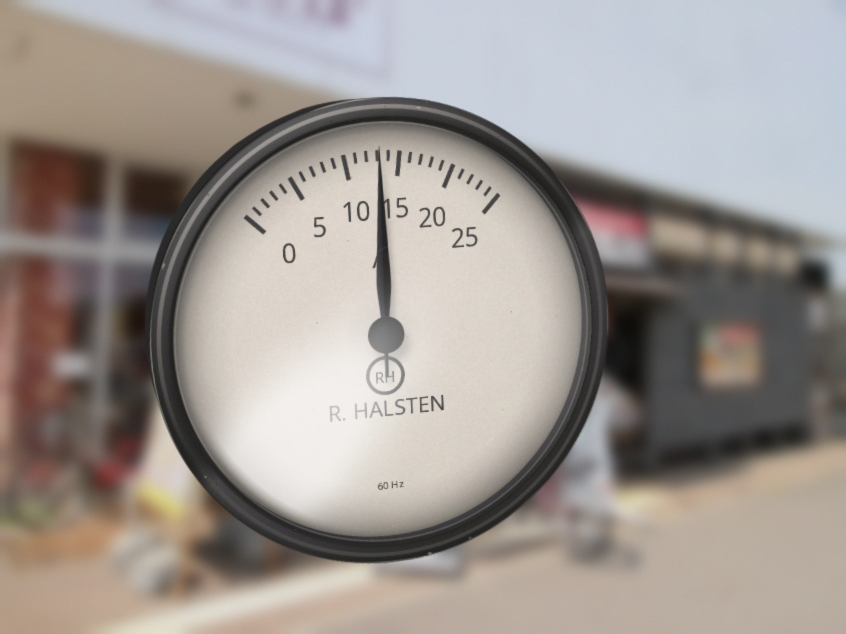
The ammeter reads 13A
